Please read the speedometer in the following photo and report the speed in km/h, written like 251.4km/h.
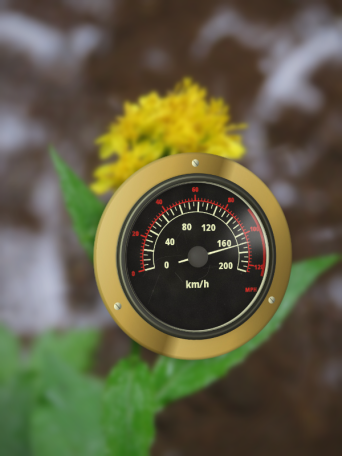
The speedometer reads 170km/h
